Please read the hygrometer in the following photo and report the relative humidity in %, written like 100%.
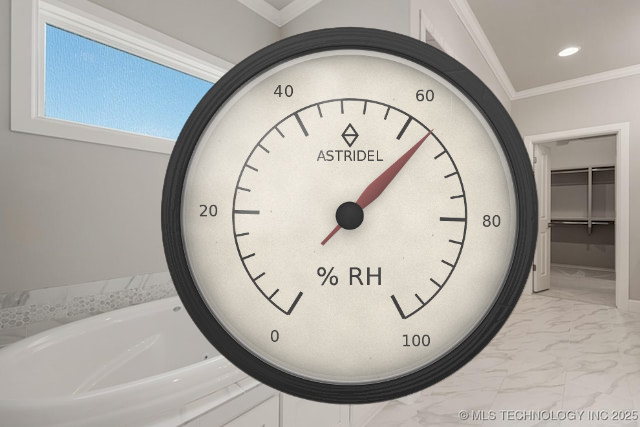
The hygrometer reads 64%
